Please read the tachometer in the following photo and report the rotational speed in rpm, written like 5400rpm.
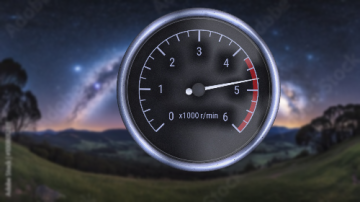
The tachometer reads 4750rpm
